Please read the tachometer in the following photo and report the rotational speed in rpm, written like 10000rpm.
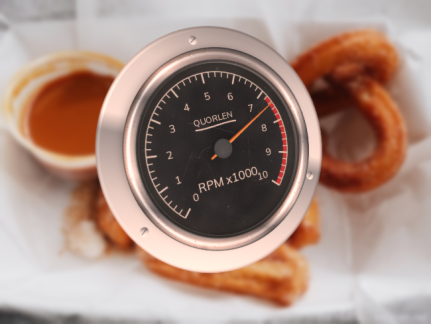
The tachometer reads 7400rpm
